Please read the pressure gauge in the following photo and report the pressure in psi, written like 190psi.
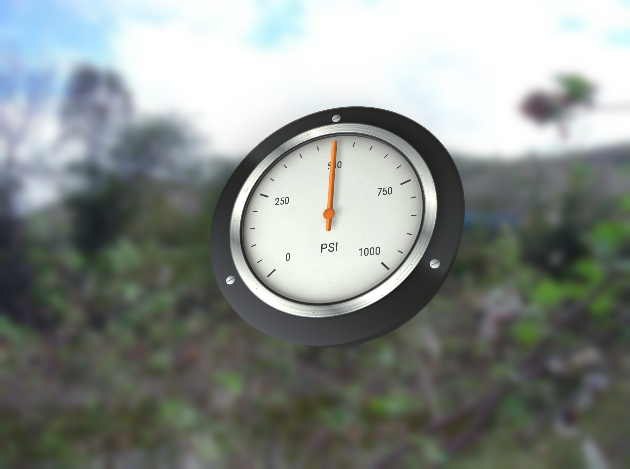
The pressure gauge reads 500psi
